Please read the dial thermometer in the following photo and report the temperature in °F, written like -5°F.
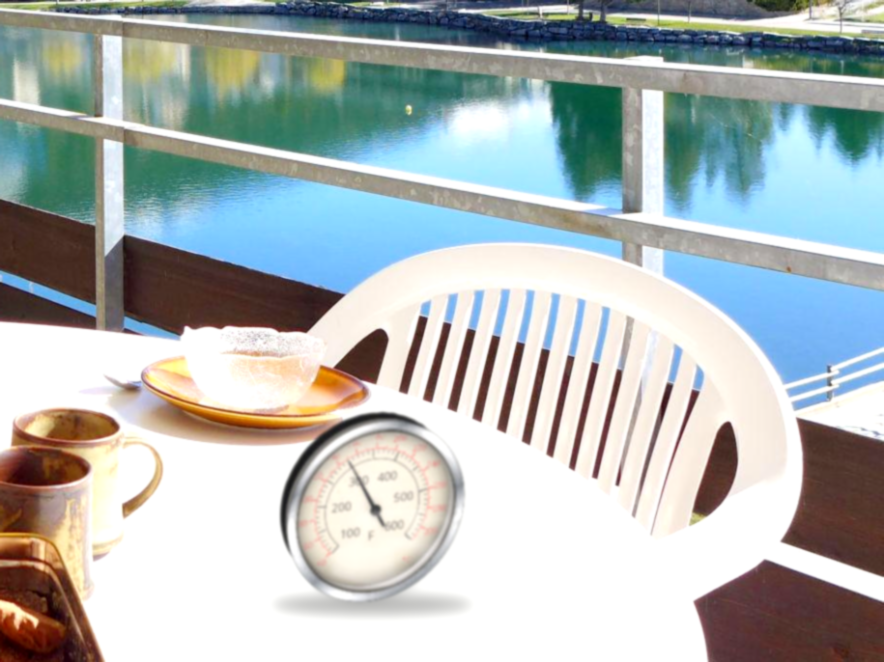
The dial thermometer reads 300°F
